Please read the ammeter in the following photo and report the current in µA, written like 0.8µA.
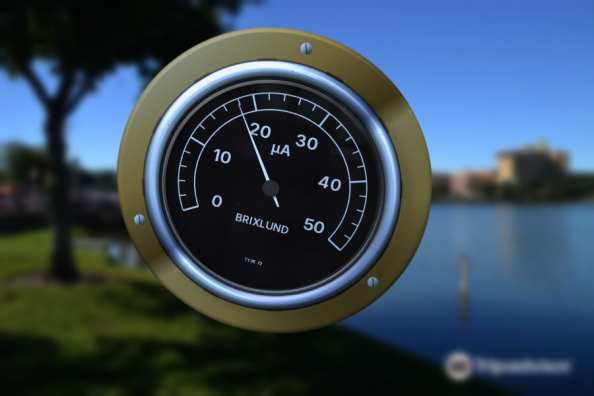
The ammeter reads 18µA
